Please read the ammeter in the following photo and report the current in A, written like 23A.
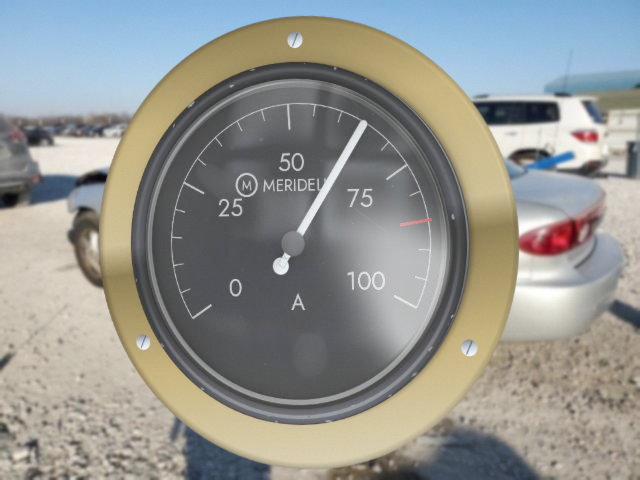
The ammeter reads 65A
